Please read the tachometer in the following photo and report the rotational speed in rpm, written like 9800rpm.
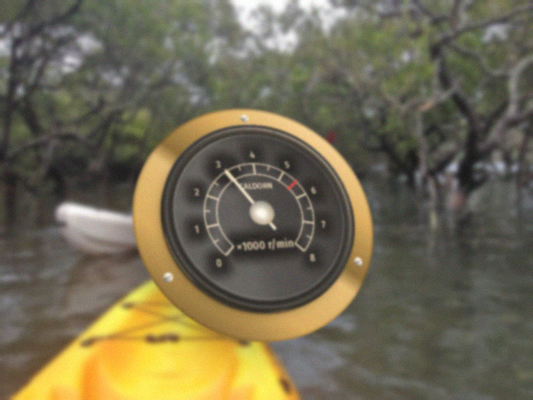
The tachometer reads 3000rpm
